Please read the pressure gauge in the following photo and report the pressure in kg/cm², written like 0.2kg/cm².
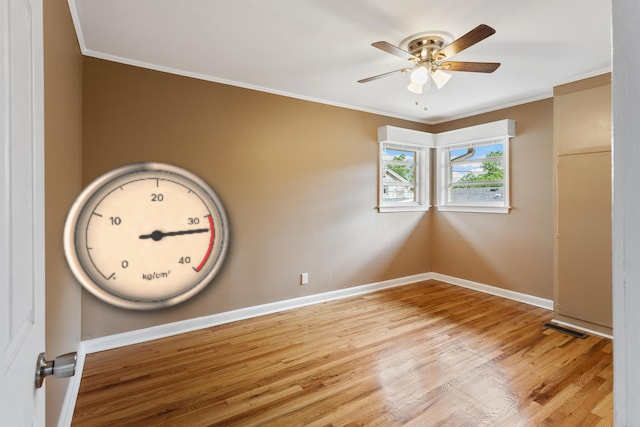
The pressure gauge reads 32.5kg/cm²
